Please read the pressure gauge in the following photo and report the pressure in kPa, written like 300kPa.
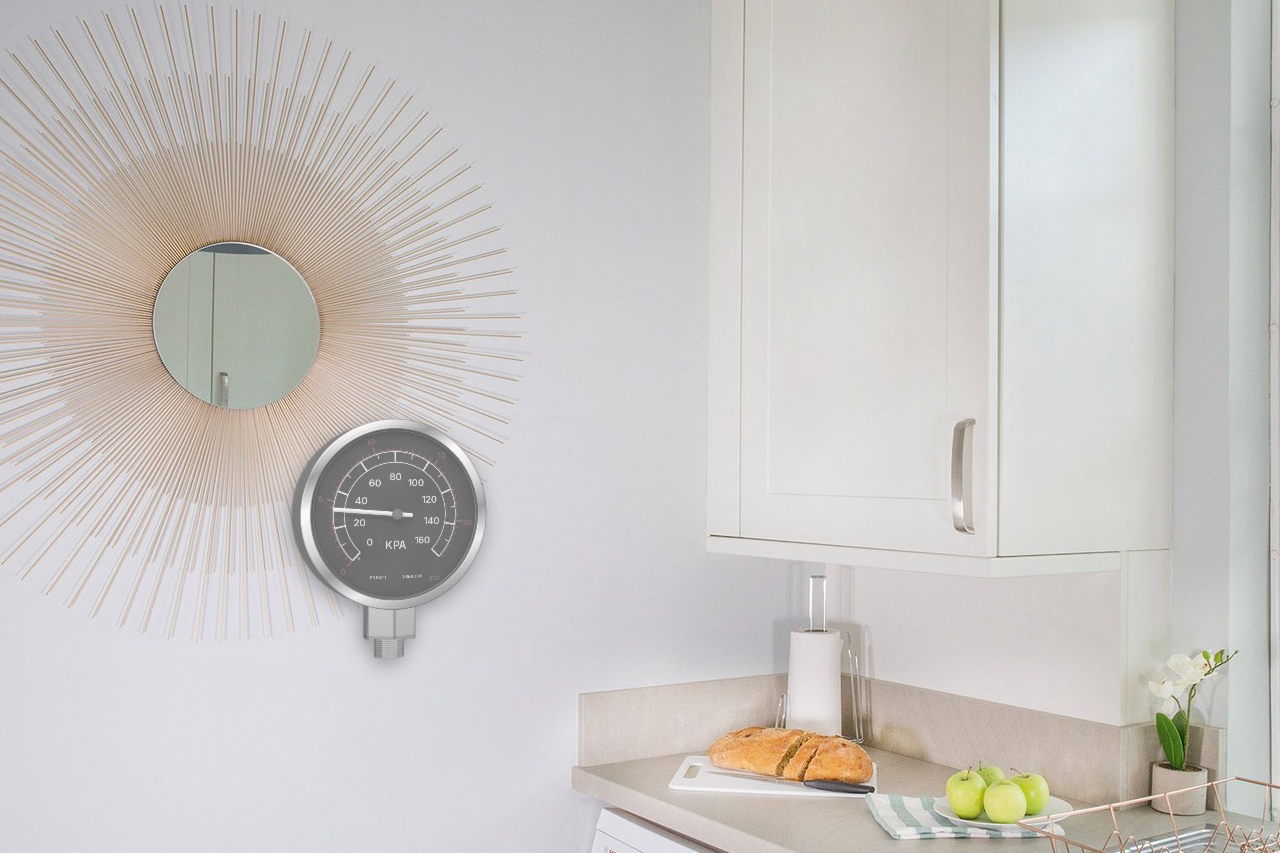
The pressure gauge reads 30kPa
